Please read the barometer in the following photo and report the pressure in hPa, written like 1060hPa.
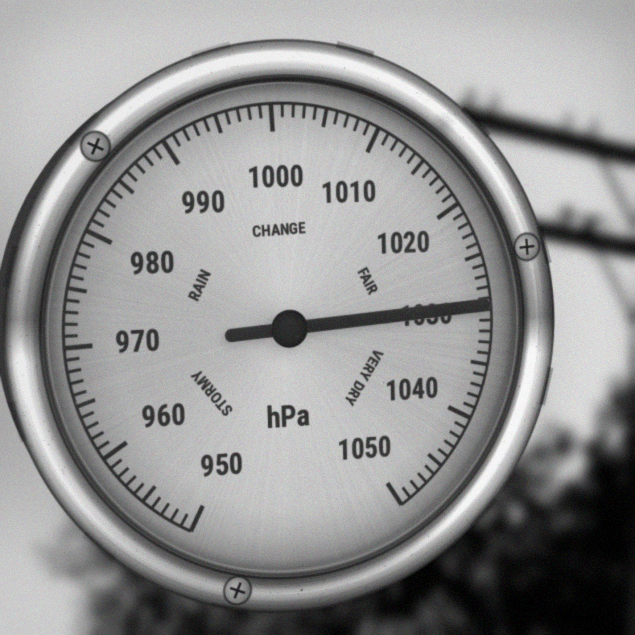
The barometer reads 1029.5hPa
